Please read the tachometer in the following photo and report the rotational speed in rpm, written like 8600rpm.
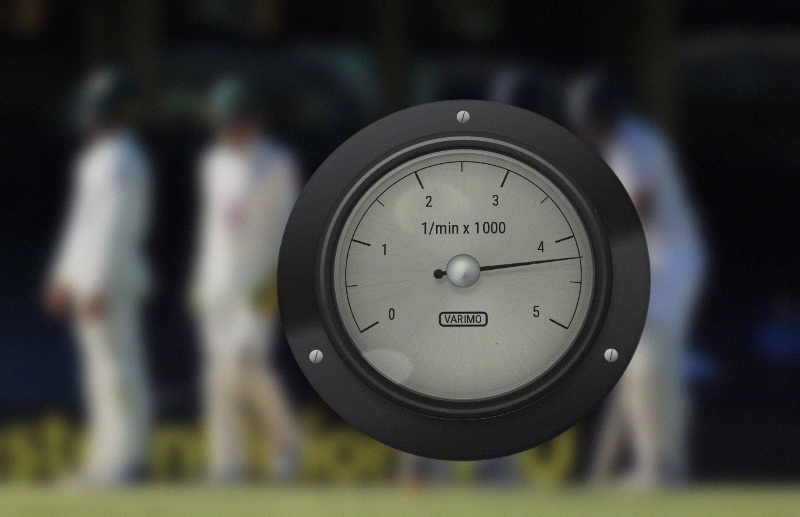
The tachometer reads 4250rpm
